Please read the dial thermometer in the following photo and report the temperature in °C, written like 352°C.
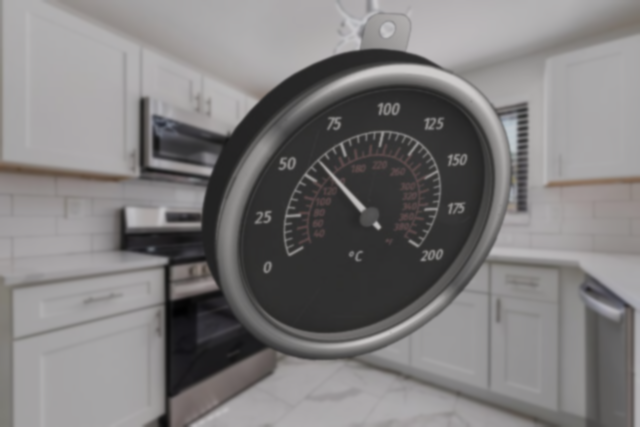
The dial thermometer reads 60°C
